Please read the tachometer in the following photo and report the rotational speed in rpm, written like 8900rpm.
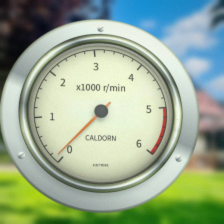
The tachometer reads 100rpm
